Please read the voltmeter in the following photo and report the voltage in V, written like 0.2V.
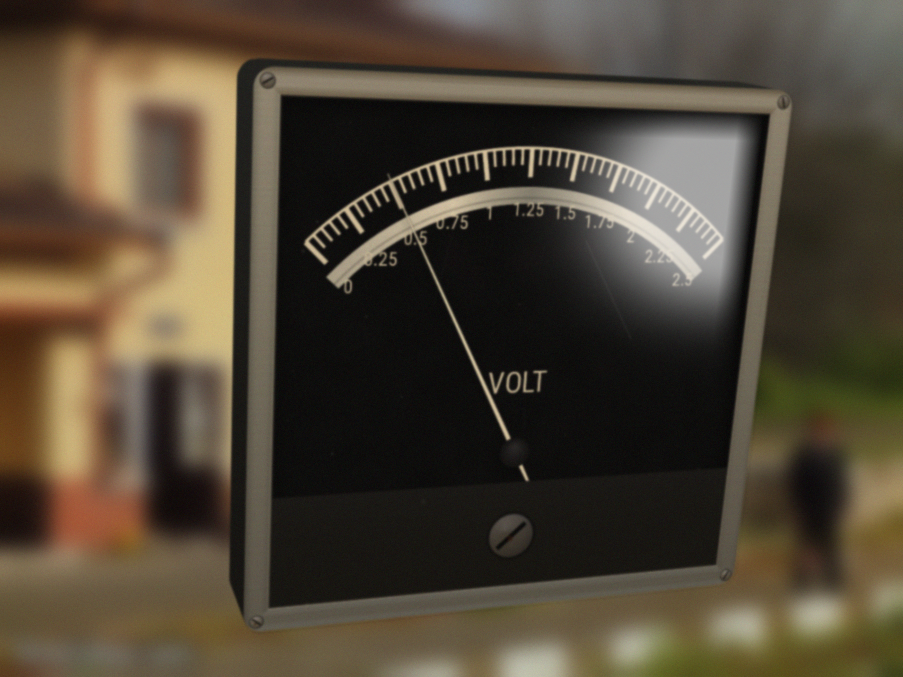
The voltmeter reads 0.5V
